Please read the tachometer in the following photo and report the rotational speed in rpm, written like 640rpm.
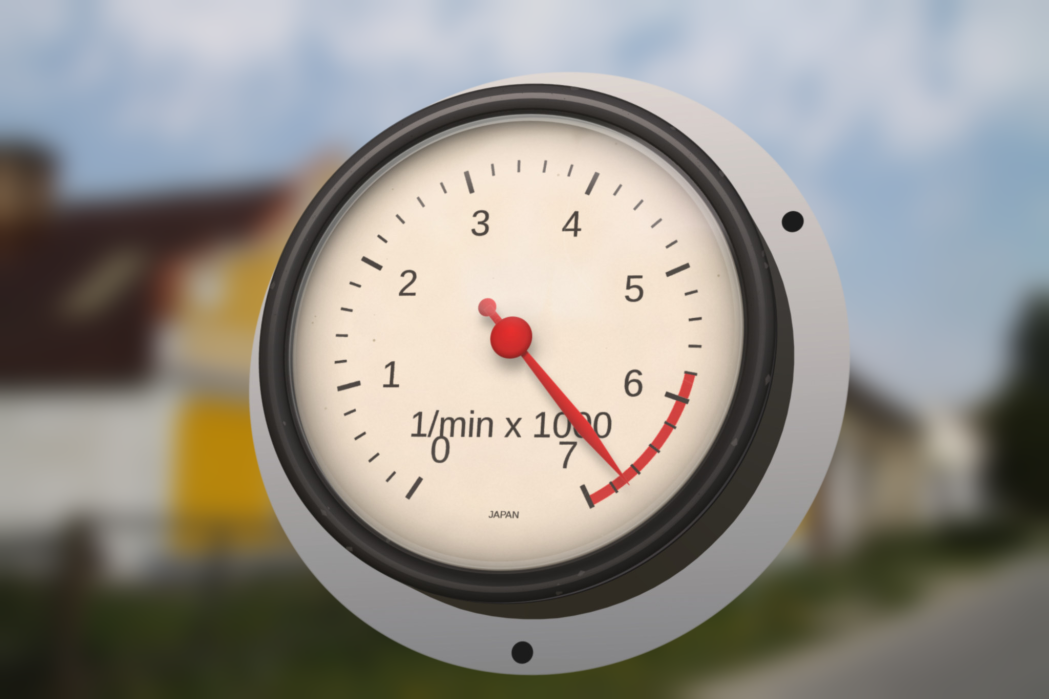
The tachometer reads 6700rpm
